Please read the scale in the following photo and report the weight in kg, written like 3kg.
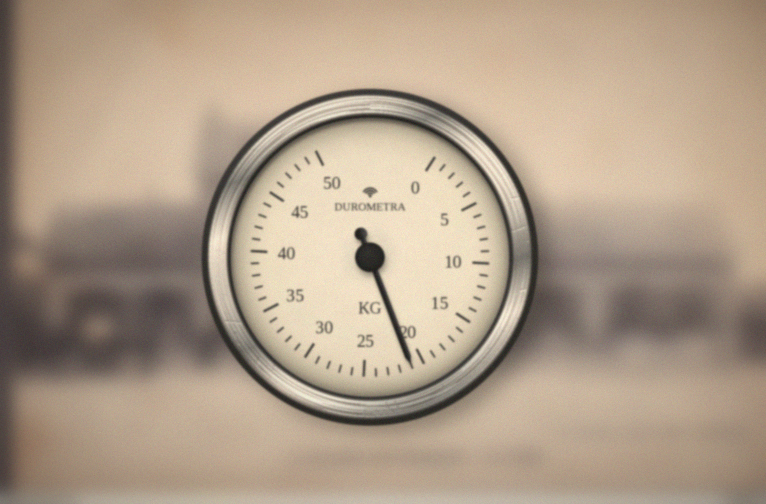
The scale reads 21kg
